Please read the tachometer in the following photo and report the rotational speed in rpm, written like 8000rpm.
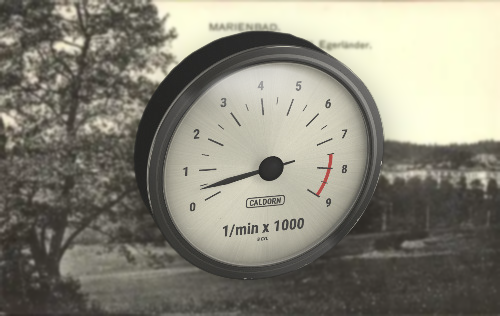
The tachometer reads 500rpm
